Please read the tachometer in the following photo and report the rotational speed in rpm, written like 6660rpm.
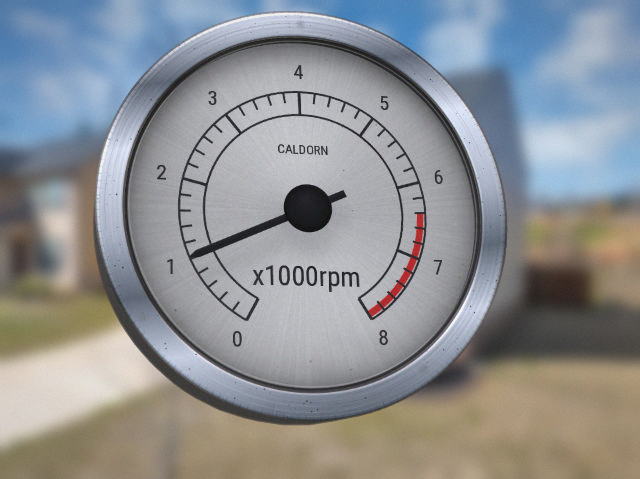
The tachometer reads 1000rpm
